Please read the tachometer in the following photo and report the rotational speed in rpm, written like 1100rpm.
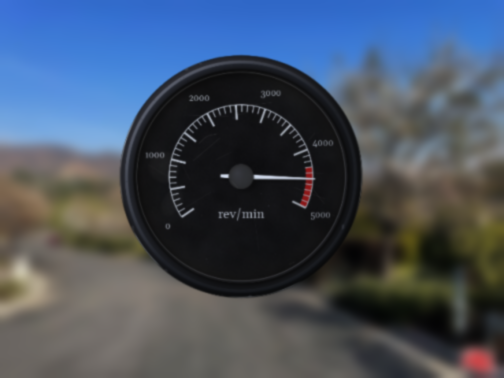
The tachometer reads 4500rpm
